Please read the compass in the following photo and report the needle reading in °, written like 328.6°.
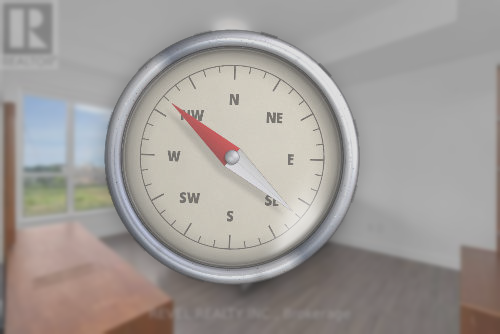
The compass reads 310°
